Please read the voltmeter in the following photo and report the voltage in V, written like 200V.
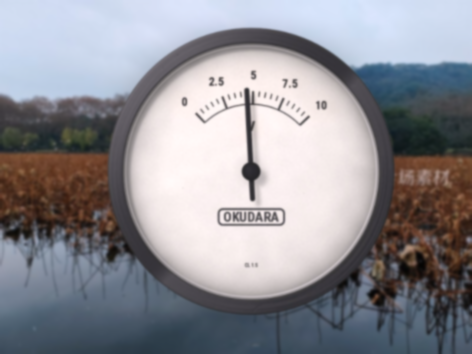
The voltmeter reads 4.5V
